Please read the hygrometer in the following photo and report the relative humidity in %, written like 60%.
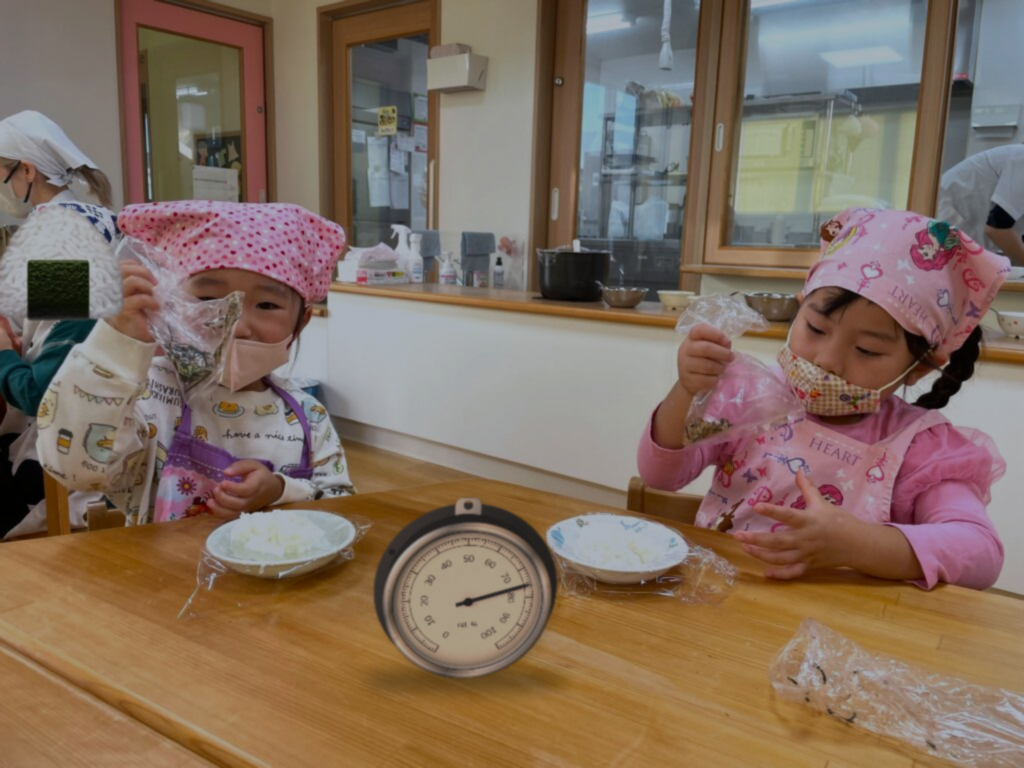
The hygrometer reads 75%
